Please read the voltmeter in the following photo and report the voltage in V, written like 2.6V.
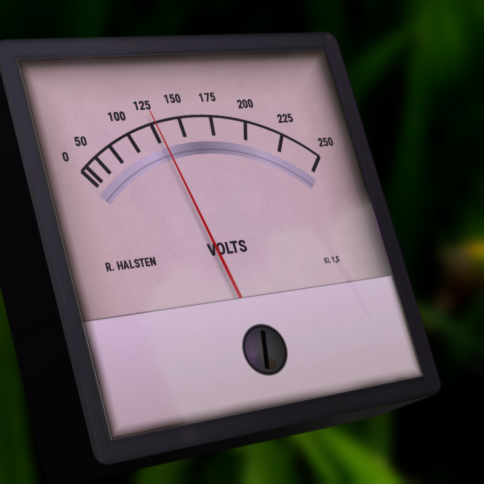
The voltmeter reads 125V
